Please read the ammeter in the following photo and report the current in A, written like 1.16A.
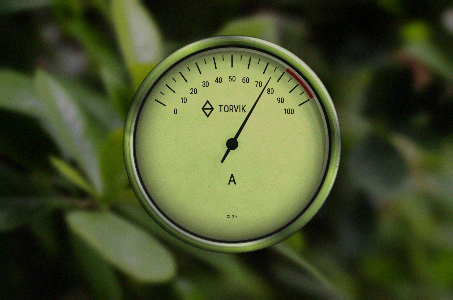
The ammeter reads 75A
